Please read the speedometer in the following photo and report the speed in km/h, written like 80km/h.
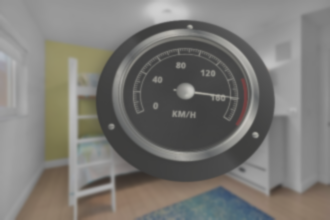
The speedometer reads 160km/h
